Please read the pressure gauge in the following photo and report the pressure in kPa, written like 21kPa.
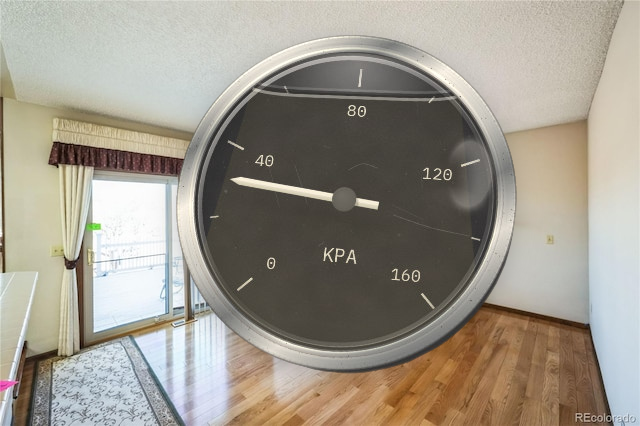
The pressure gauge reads 30kPa
